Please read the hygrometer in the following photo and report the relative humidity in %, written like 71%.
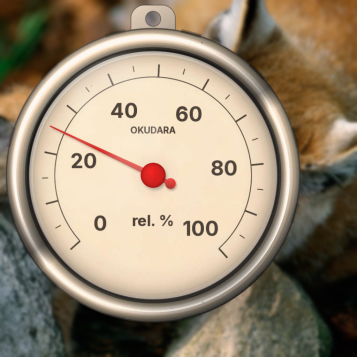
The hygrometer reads 25%
